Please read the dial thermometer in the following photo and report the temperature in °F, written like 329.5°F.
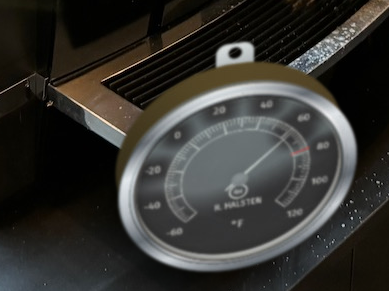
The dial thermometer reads 60°F
